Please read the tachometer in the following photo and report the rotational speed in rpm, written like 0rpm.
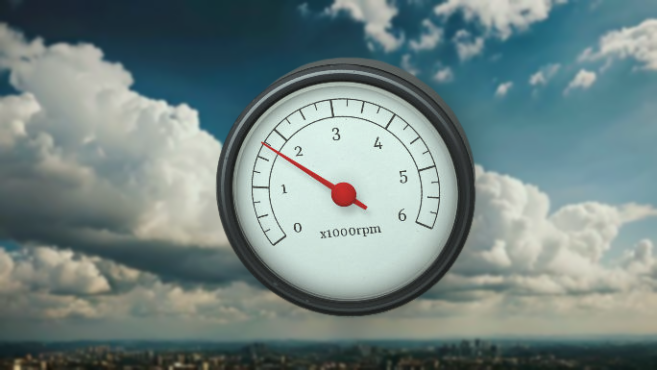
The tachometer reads 1750rpm
